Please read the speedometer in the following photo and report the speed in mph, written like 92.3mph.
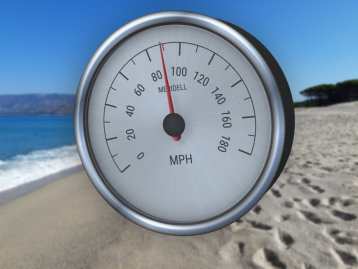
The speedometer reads 90mph
